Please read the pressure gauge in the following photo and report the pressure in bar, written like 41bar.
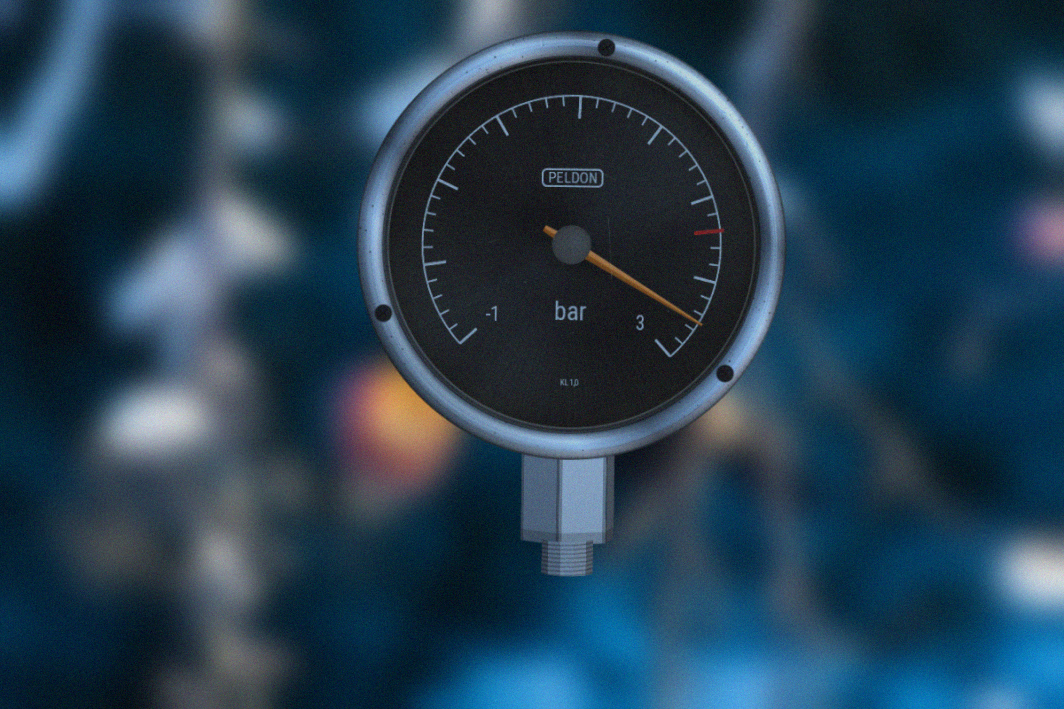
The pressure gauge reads 2.75bar
